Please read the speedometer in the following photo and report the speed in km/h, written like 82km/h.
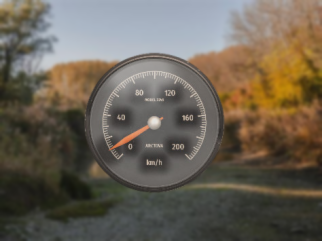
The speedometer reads 10km/h
